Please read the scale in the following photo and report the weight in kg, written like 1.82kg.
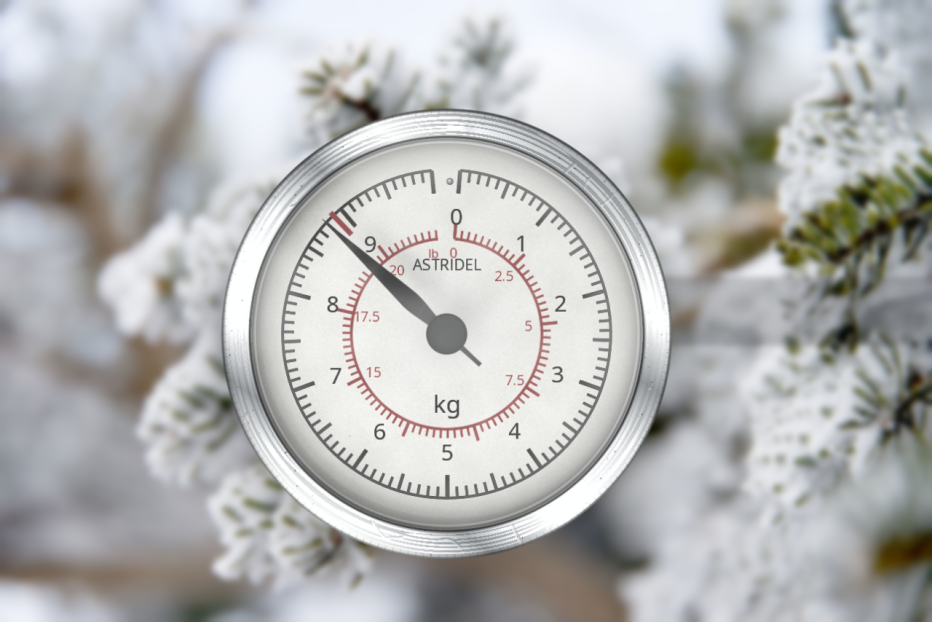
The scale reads 8.8kg
